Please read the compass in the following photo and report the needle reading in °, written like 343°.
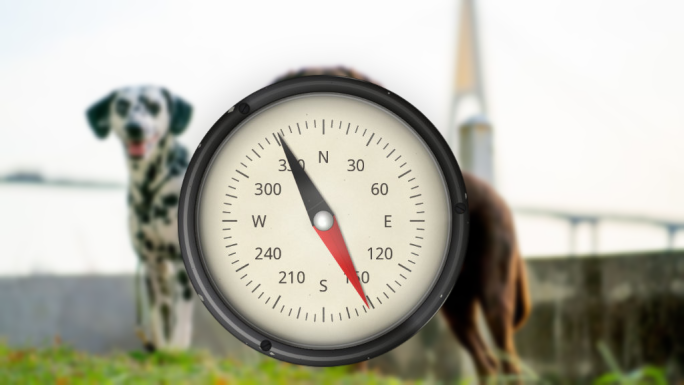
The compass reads 152.5°
